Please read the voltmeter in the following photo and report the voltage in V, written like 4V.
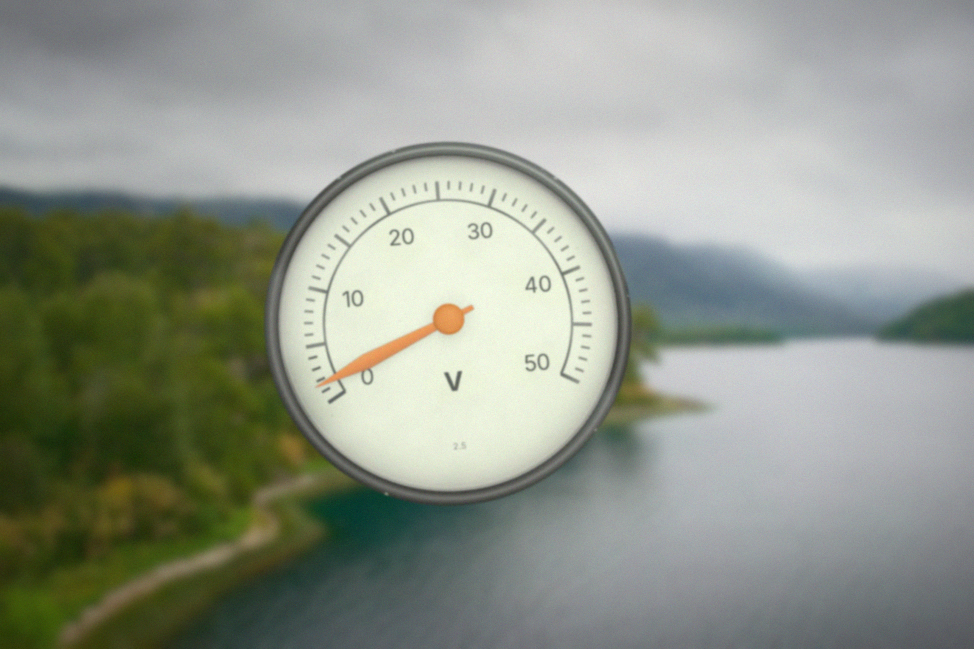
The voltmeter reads 1.5V
